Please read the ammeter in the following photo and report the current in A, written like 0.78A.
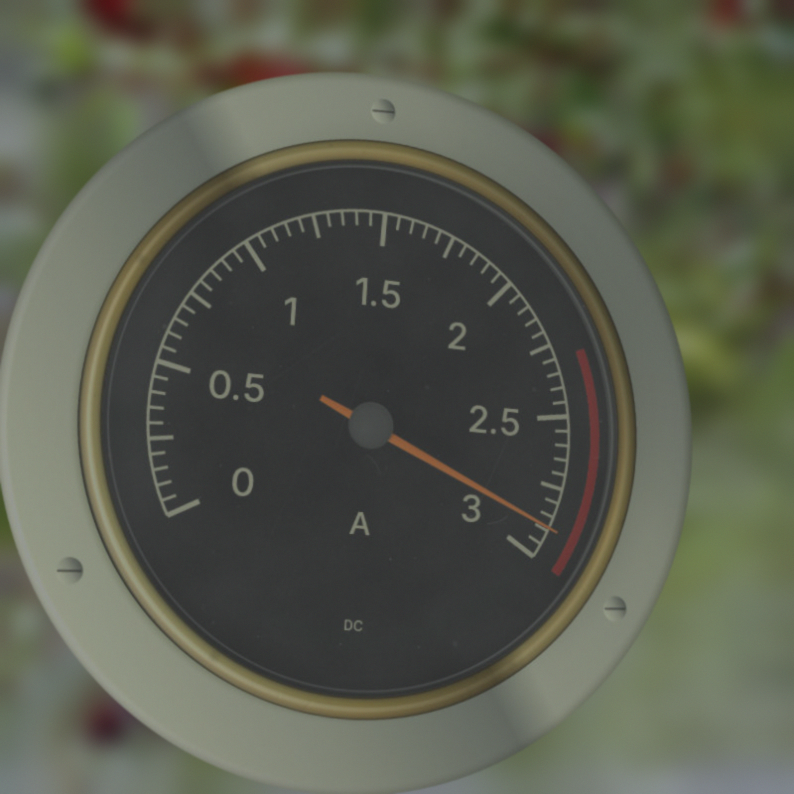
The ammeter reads 2.9A
